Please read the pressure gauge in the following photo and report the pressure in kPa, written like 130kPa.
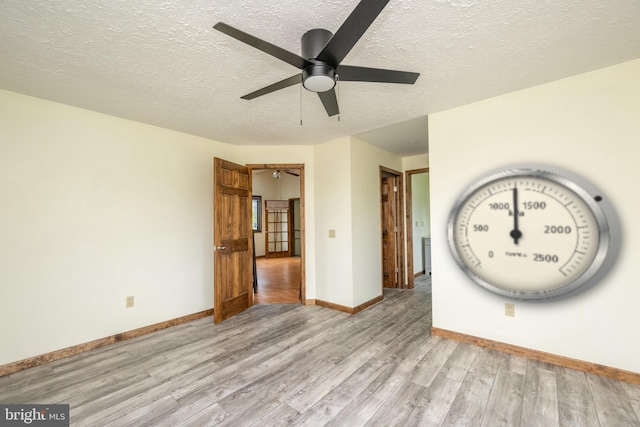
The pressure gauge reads 1250kPa
